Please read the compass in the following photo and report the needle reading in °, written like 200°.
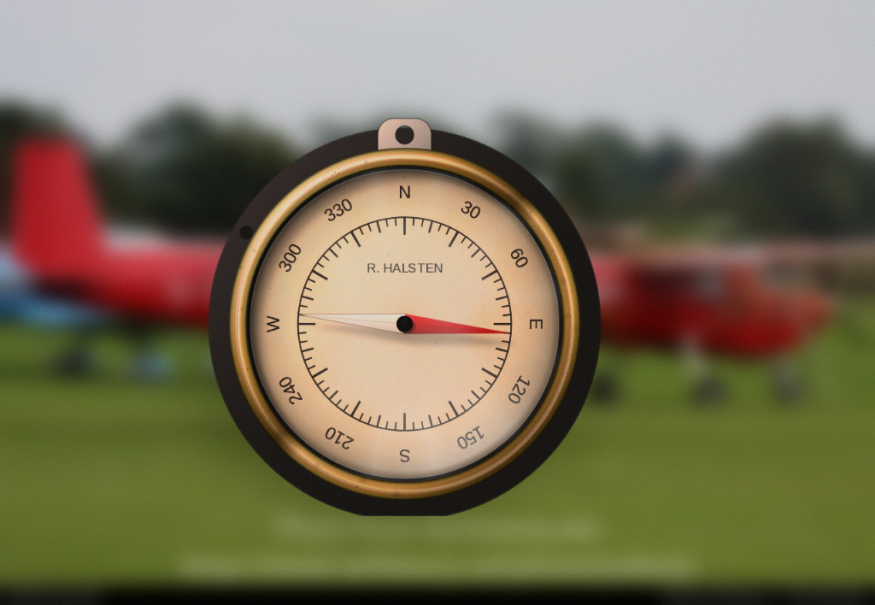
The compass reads 95°
